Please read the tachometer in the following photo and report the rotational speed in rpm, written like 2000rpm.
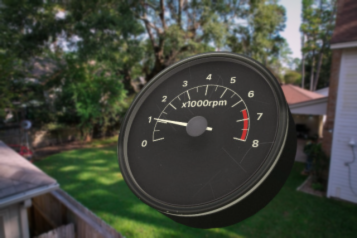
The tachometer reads 1000rpm
